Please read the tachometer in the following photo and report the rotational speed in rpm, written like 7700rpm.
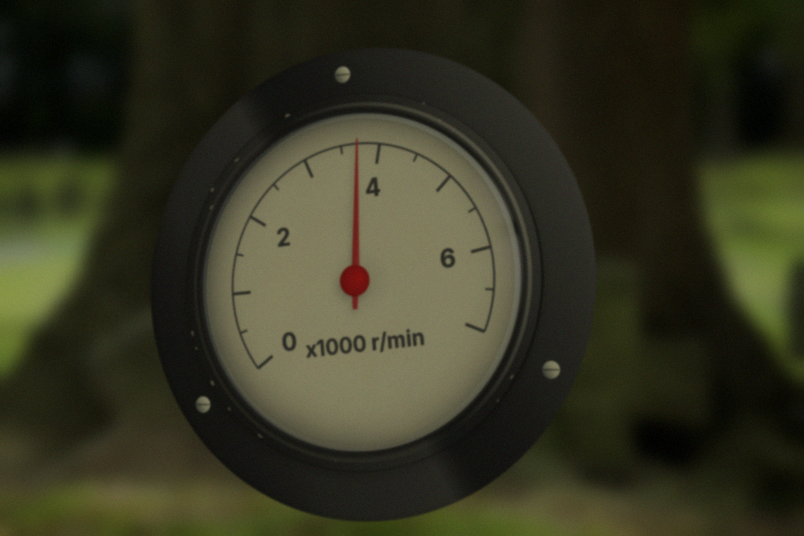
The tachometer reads 3750rpm
